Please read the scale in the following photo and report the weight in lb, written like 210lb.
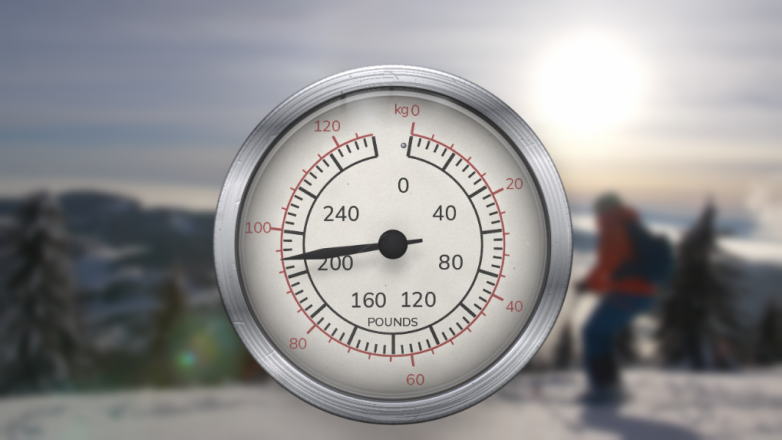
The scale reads 208lb
